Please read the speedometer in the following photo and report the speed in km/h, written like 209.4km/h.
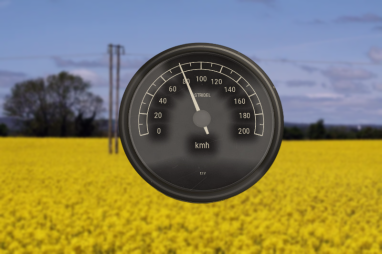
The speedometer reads 80km/h
